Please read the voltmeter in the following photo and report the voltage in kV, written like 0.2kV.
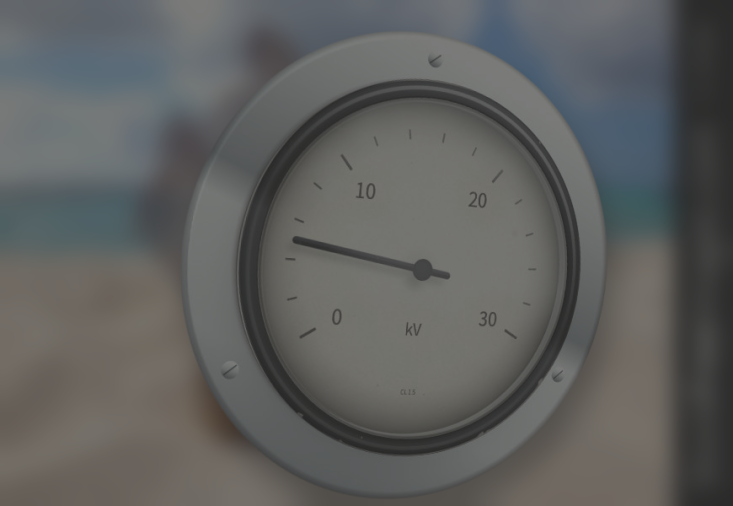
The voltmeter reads 5kV
